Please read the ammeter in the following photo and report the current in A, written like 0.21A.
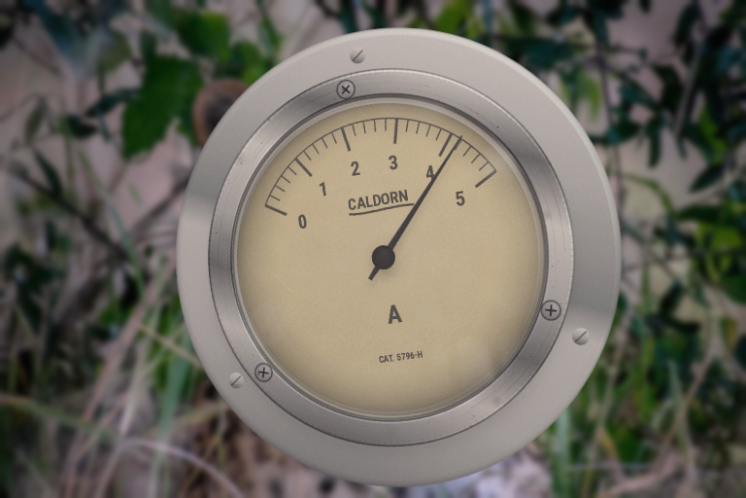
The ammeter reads 4.2A
